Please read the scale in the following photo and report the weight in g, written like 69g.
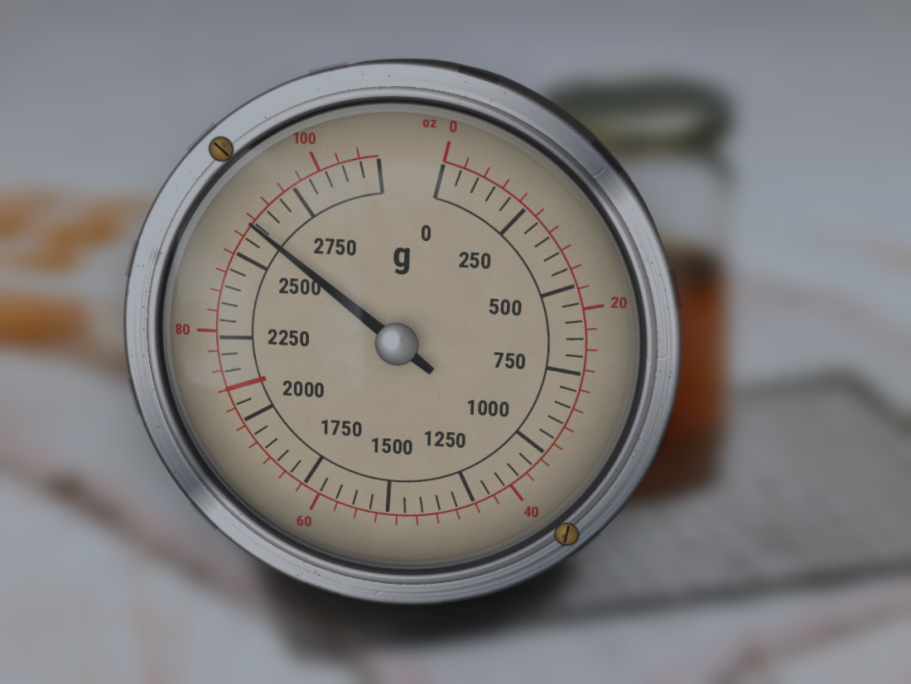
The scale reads 2600g
